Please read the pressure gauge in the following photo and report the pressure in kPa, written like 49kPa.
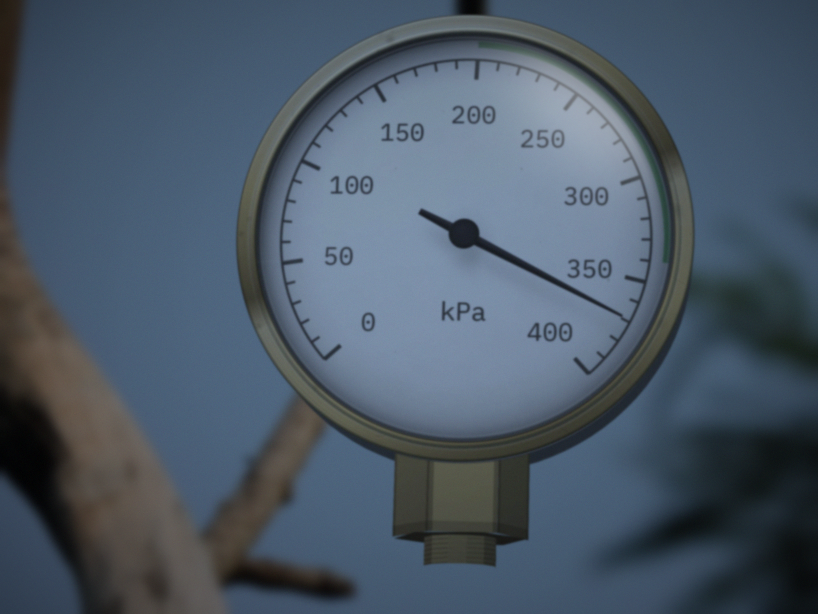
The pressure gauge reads 370kPa
